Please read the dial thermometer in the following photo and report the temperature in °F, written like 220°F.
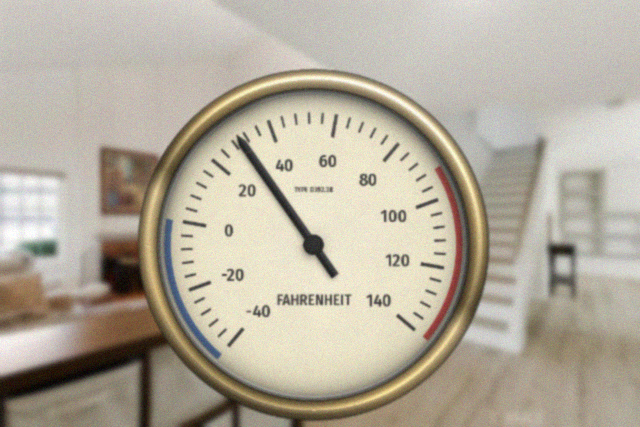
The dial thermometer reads 30°F
